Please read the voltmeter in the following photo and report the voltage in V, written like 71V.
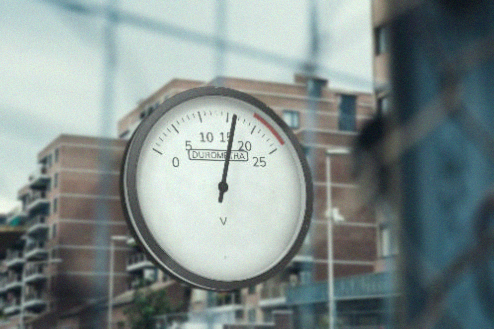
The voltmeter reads 16V
